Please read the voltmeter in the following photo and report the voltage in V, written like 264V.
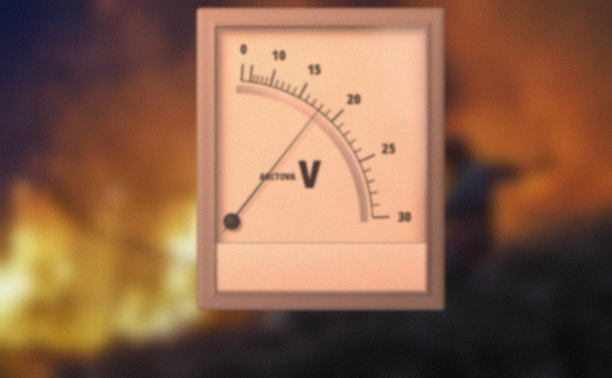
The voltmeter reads 18V
